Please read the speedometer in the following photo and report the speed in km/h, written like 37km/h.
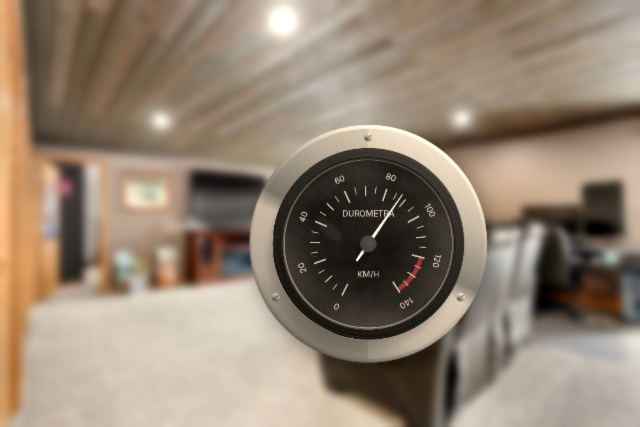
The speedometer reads 87.5km/h
